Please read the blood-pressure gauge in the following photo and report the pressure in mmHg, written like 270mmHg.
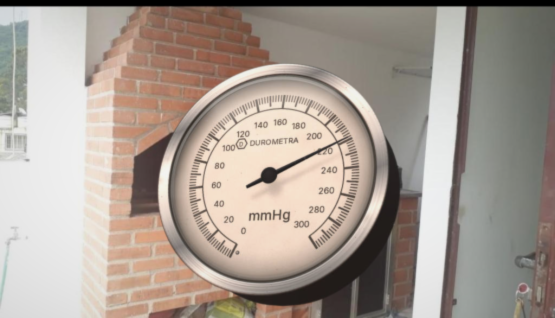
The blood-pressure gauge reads 220mmHg
